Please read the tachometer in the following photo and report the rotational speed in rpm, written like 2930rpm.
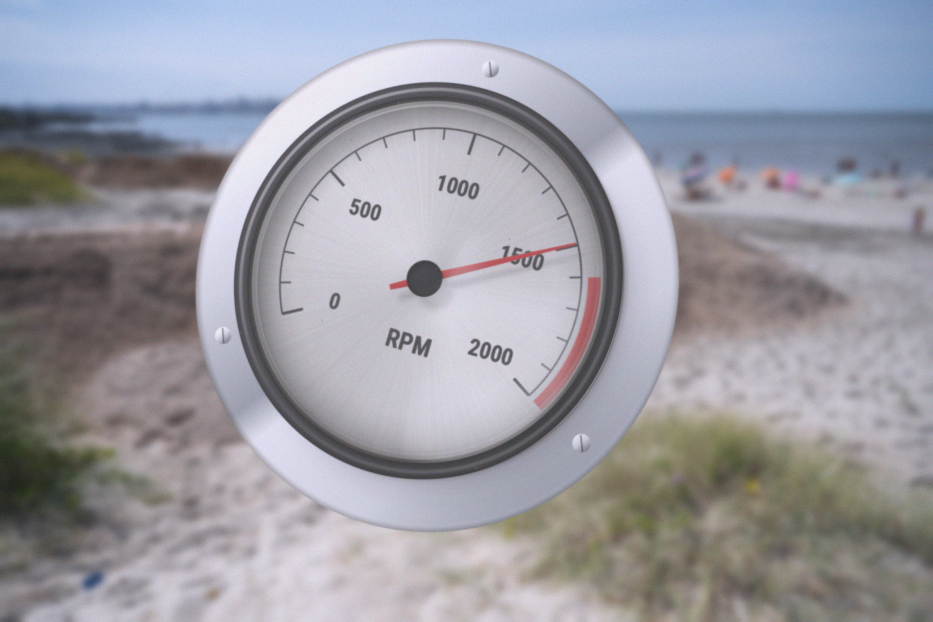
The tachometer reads 1500rpm
